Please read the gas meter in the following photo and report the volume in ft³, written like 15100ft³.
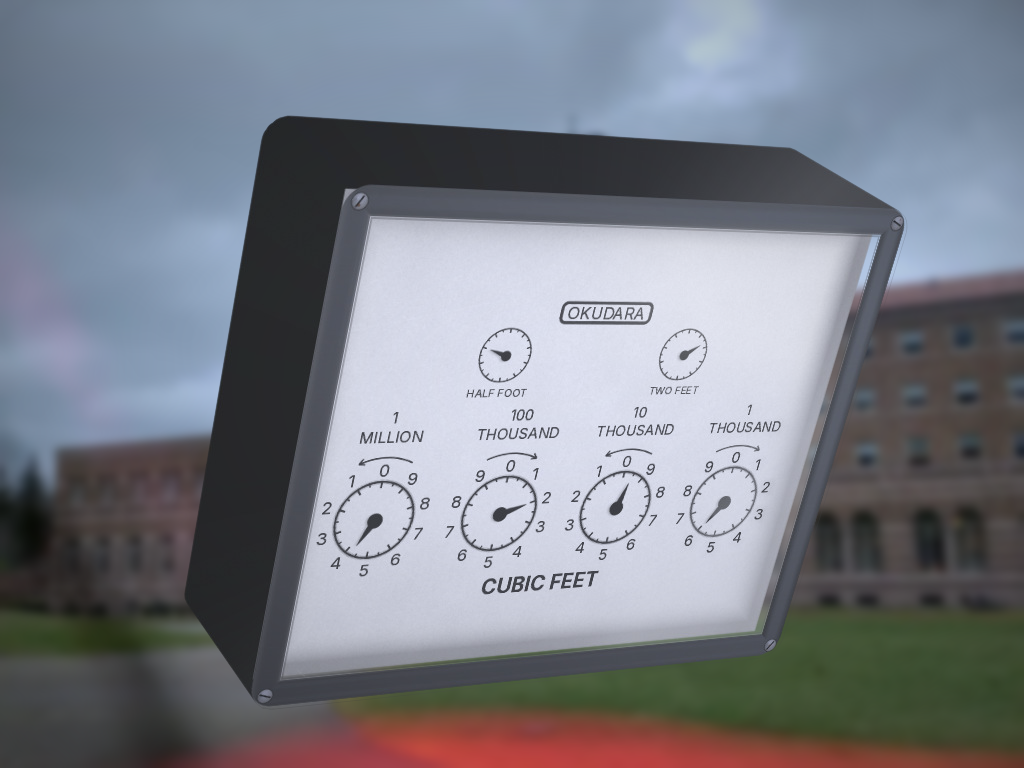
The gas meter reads 419600ft³
